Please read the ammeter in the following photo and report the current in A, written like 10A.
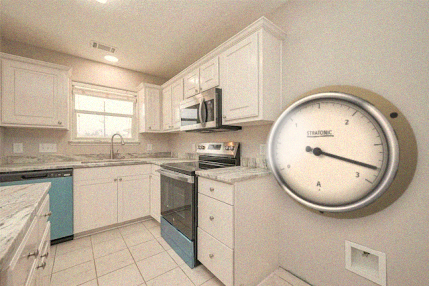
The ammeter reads 2.8A
